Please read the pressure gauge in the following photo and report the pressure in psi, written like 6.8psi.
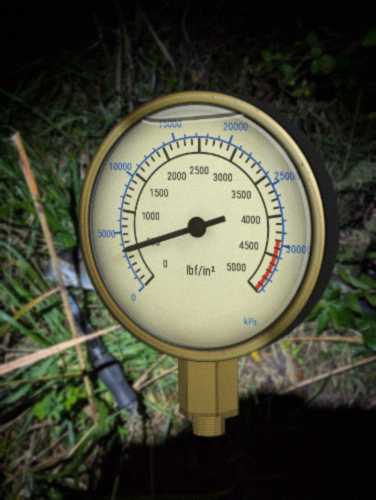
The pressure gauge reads 500psi
